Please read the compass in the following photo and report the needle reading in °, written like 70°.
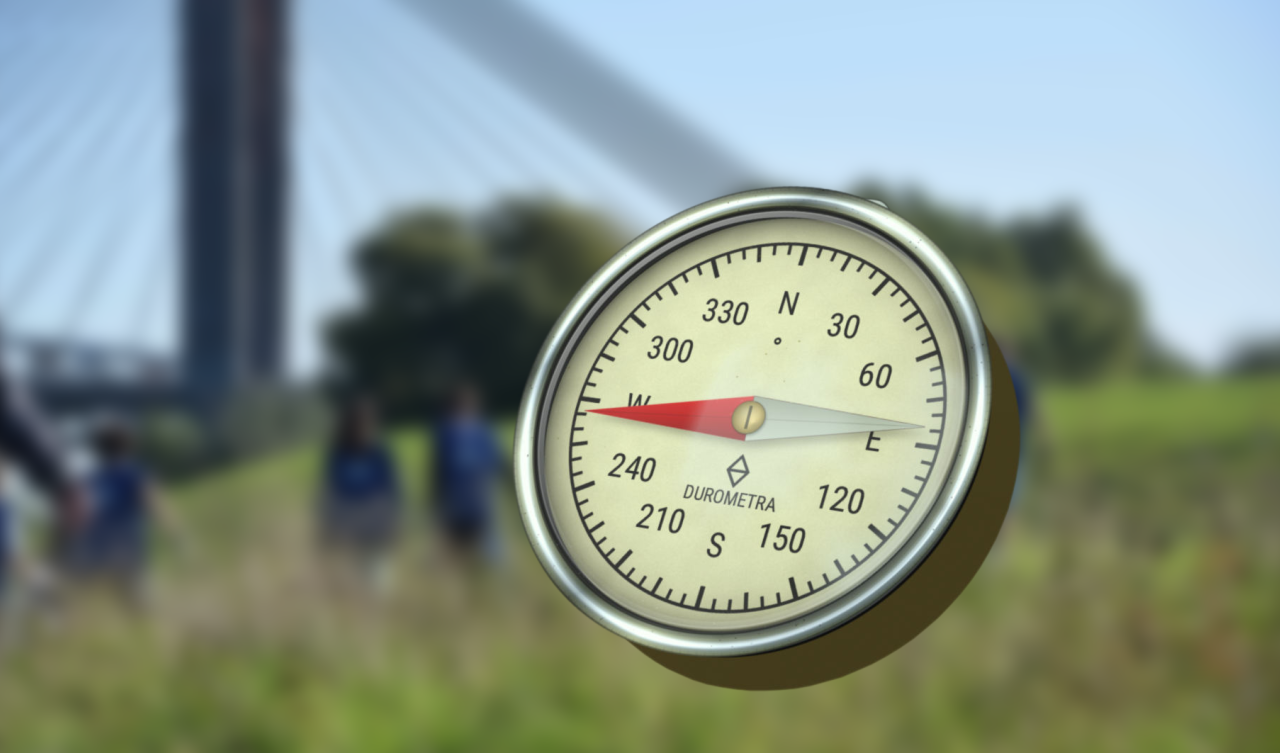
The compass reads 265°
